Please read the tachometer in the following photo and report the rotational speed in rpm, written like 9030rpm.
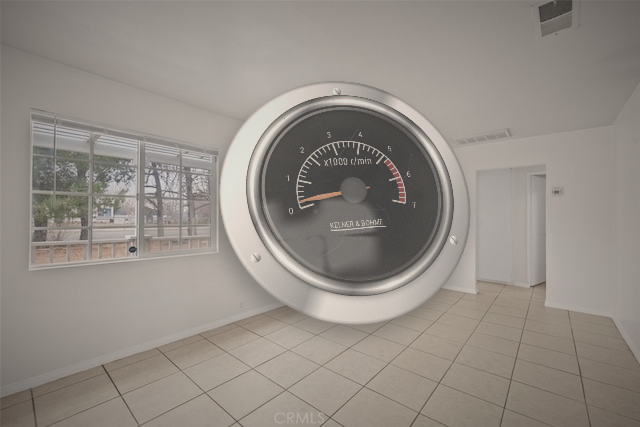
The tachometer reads 200rpm
